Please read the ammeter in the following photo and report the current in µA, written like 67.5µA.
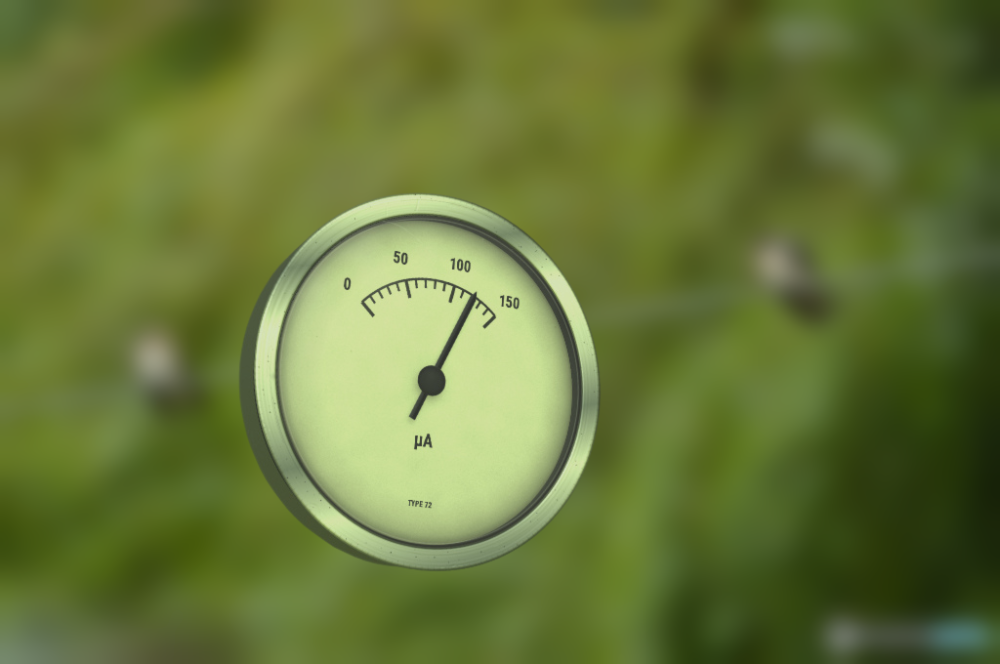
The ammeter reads 120µA
